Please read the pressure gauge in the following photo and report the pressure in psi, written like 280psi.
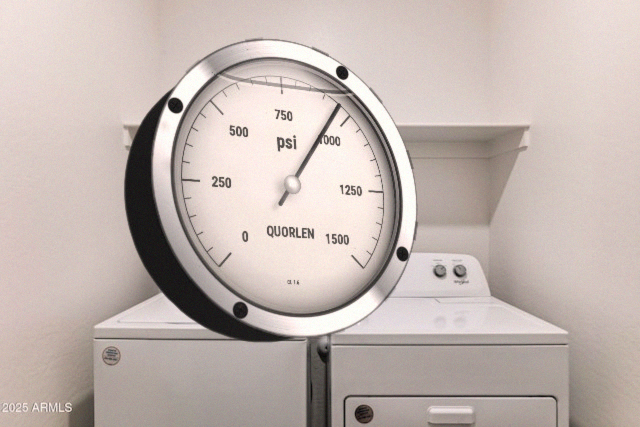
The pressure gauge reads 950psi
